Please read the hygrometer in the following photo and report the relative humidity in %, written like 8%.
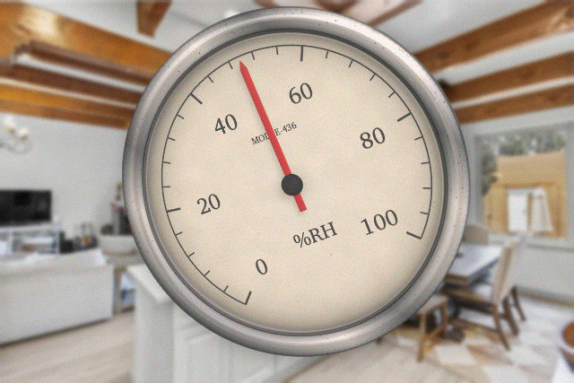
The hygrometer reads 50%
